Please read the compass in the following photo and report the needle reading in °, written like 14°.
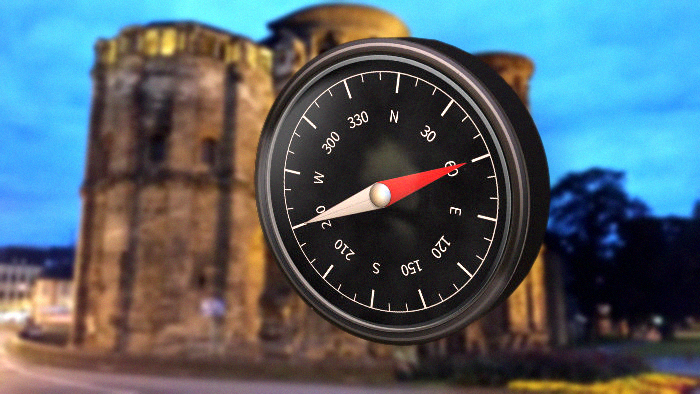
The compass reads 60°
